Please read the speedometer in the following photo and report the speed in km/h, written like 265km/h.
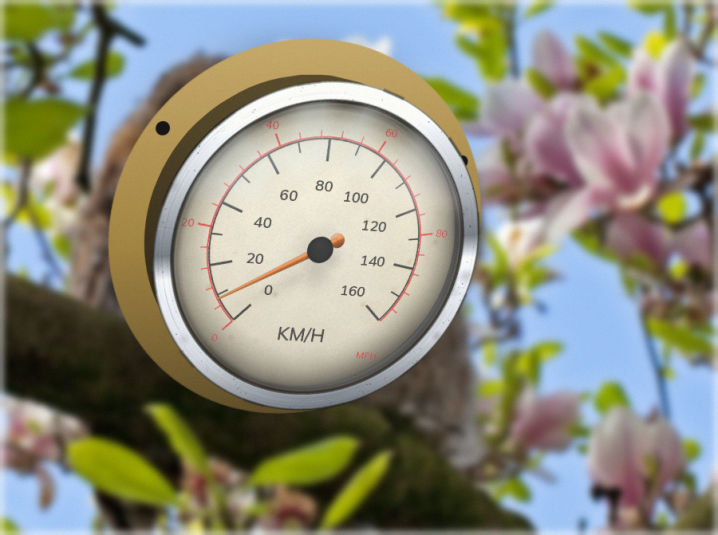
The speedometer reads 10km/h
